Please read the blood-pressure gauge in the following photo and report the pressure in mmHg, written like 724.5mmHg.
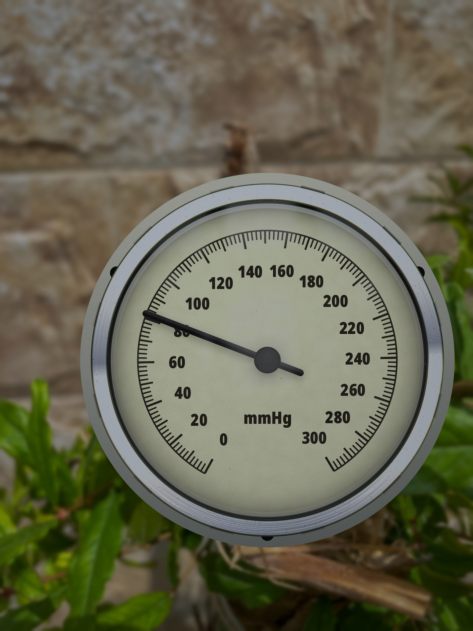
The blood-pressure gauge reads 82mmHg
